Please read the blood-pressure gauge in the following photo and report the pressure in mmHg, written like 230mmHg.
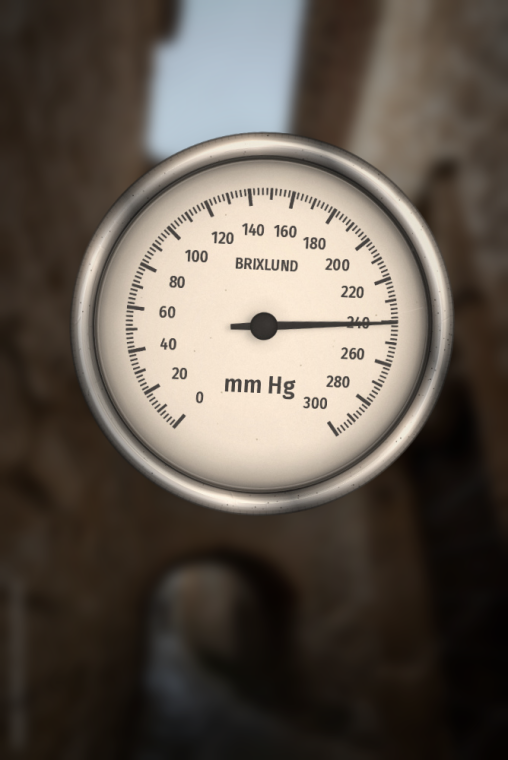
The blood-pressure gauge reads 240mmHg
